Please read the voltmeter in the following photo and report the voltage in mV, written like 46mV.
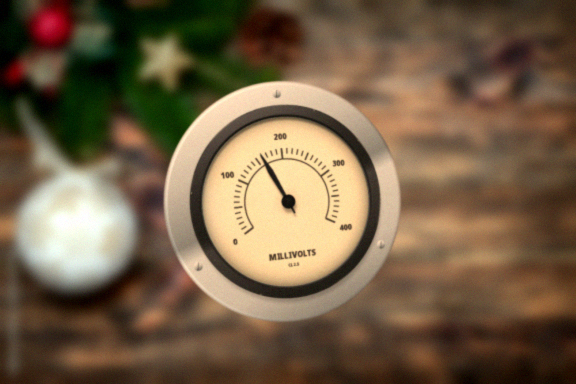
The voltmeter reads 160mV
